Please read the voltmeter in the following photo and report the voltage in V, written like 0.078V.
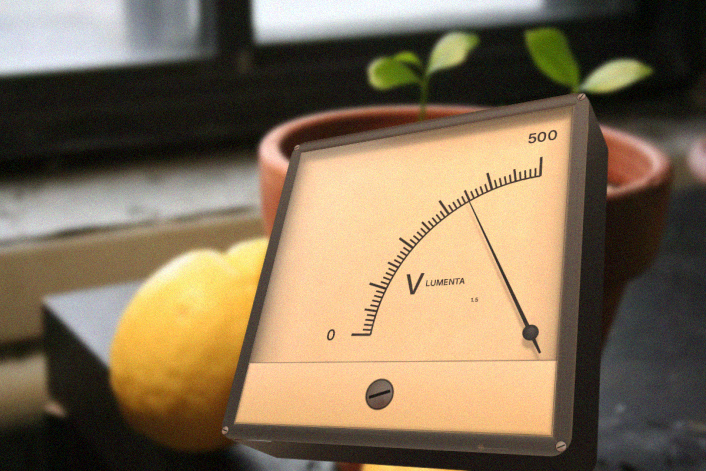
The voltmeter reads 350V
